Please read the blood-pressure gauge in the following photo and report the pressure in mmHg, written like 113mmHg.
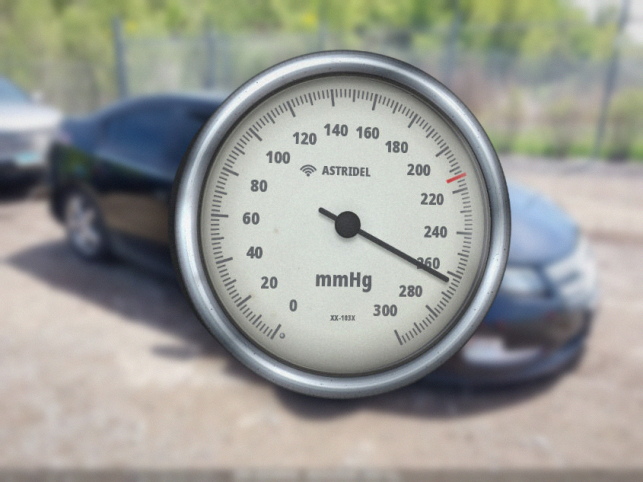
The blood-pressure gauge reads 264mmHg
